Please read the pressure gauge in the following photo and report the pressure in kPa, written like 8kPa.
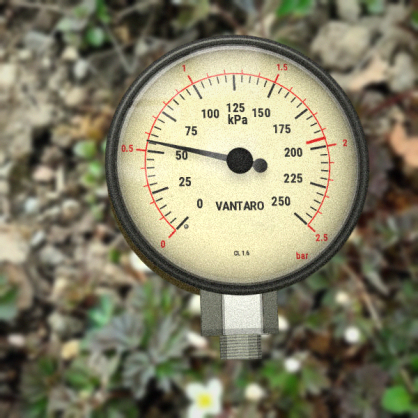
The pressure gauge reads 55kPa
